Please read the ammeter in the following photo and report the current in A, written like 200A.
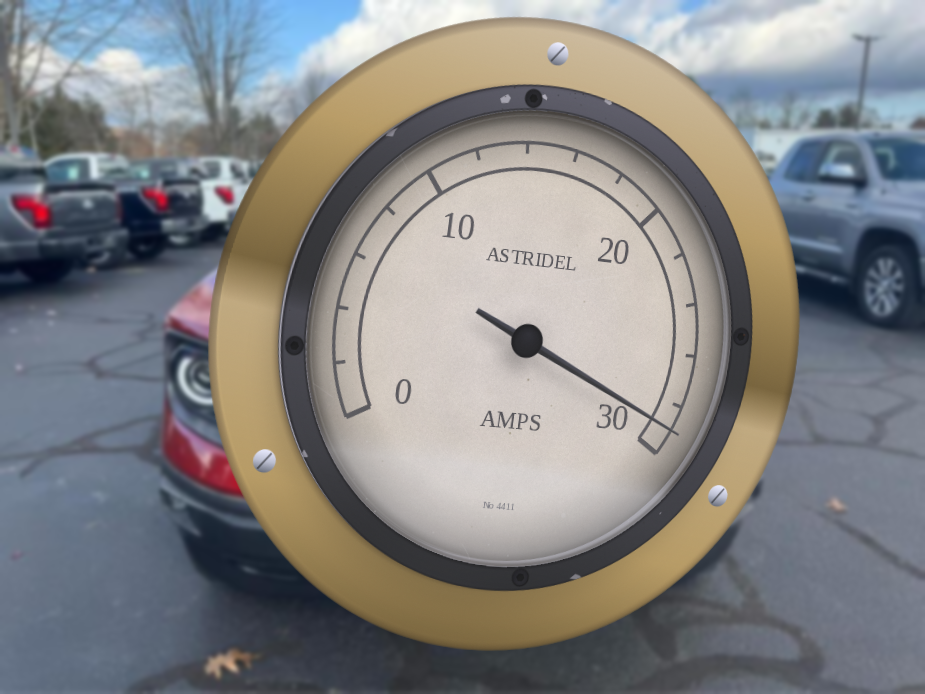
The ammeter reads 29A
